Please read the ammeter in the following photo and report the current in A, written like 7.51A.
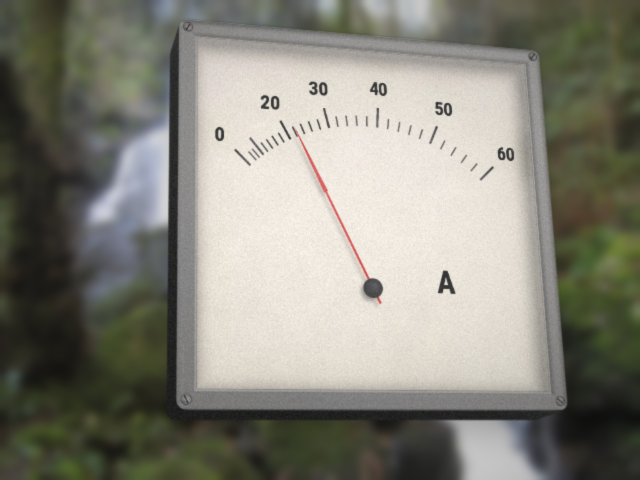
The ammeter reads 22A
